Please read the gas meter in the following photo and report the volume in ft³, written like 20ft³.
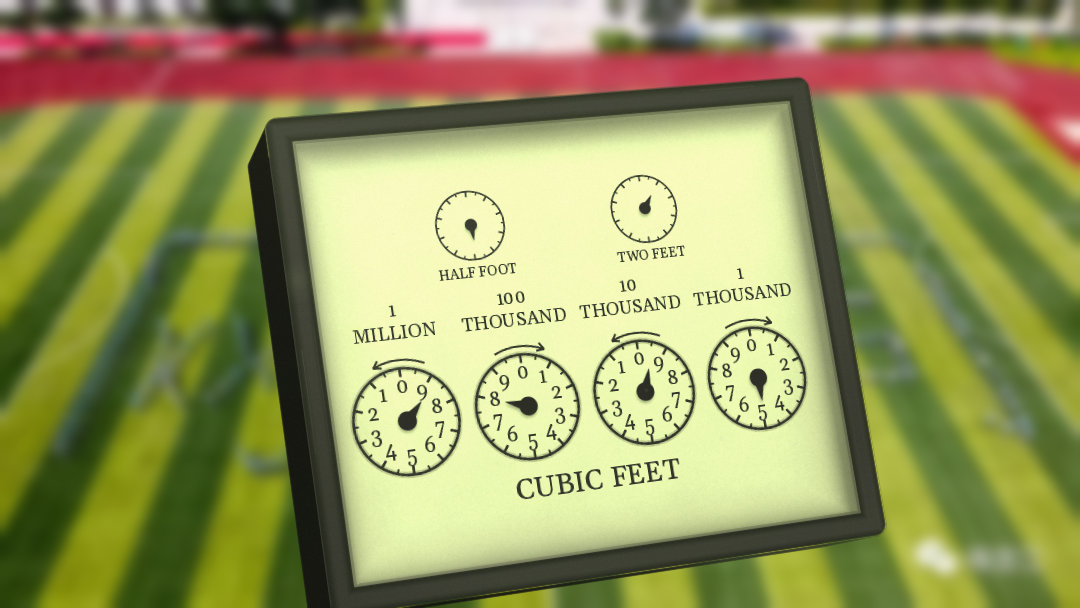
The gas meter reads 879500ft³
